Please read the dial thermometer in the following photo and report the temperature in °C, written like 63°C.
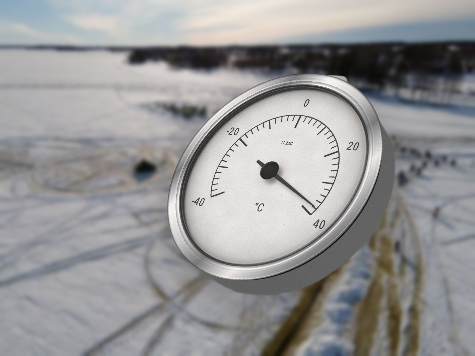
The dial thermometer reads 38°C
